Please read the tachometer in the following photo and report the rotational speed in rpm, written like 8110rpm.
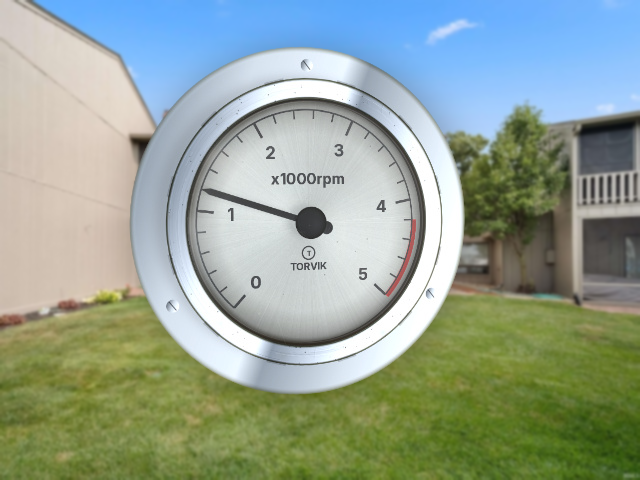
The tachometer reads 1200rpm
